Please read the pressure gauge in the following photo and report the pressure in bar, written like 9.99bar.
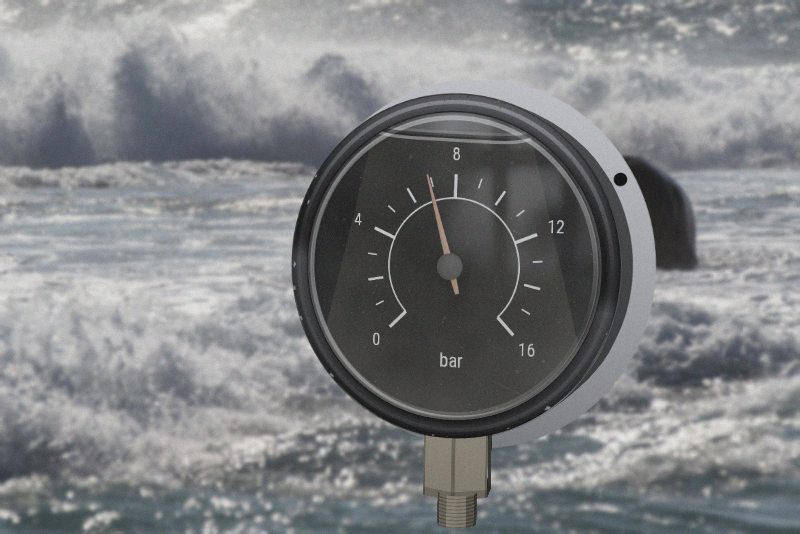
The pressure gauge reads 7bar
